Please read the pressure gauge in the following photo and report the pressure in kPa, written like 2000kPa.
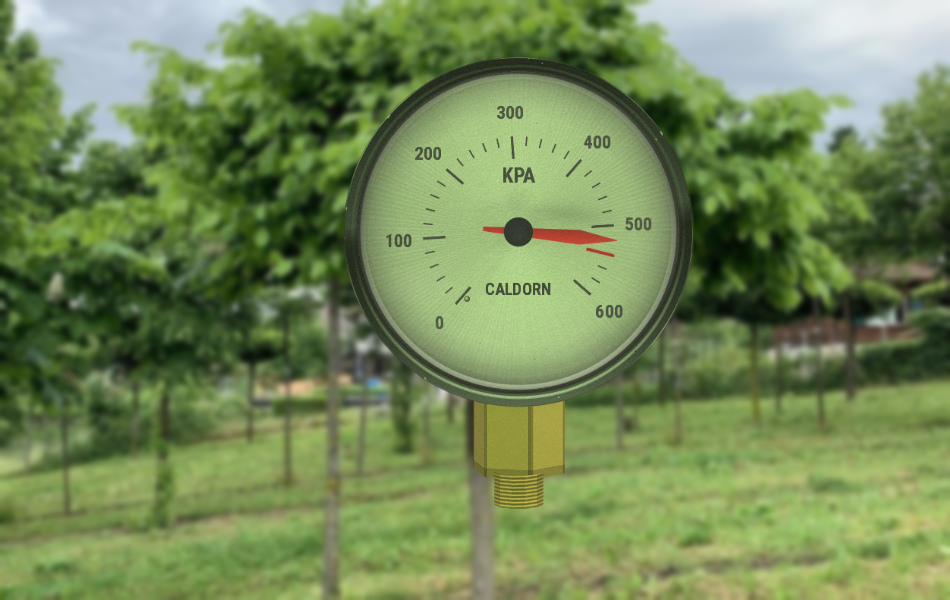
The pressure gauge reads 520kPa
